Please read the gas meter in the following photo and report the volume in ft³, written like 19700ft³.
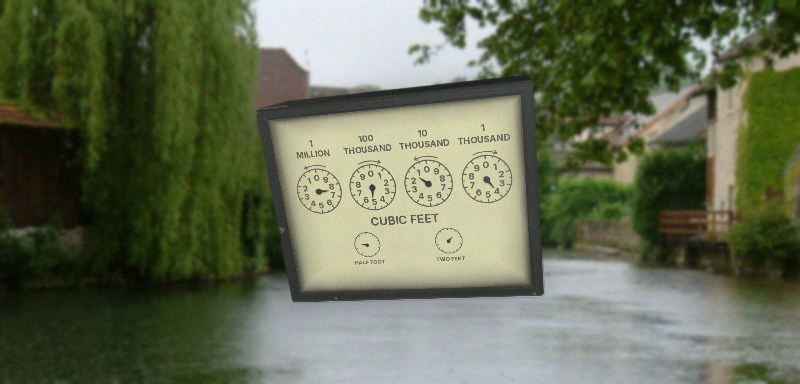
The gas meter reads 751400ft³
